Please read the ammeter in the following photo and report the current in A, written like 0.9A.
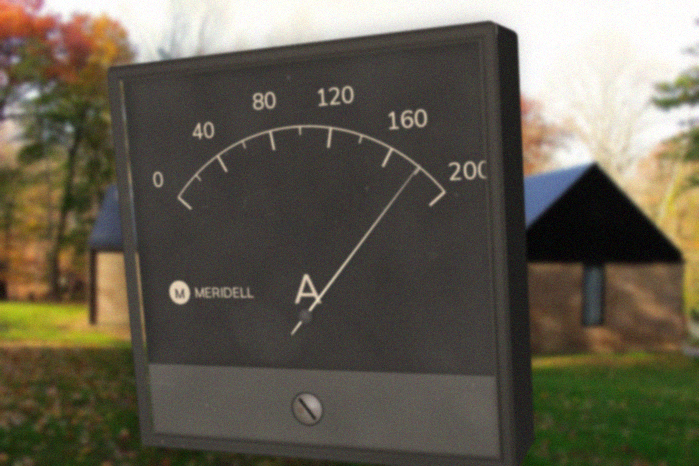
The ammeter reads 180A
